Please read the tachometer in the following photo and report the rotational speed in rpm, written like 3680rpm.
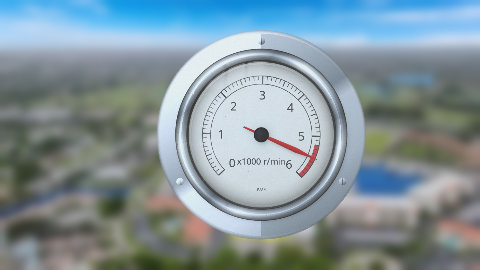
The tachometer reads 5500rpm
